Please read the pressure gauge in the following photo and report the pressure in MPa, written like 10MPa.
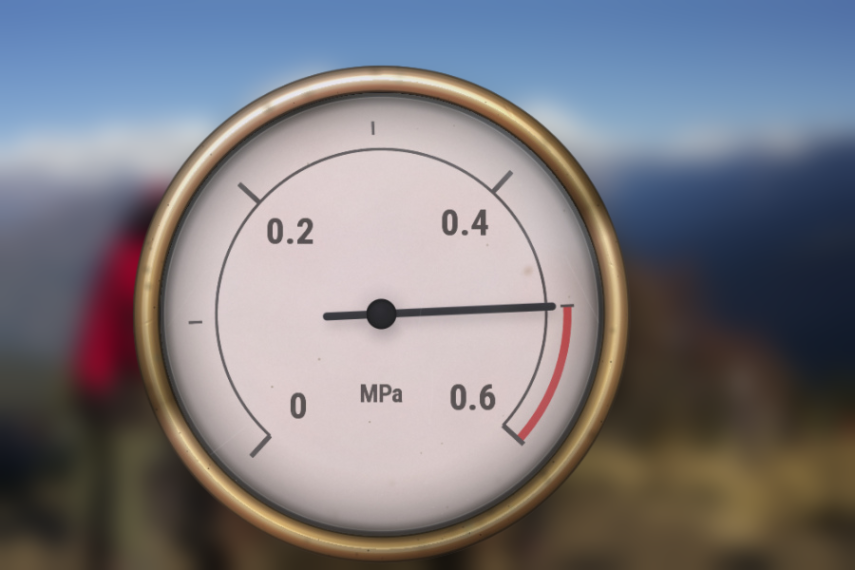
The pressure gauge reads 0.5MPa
